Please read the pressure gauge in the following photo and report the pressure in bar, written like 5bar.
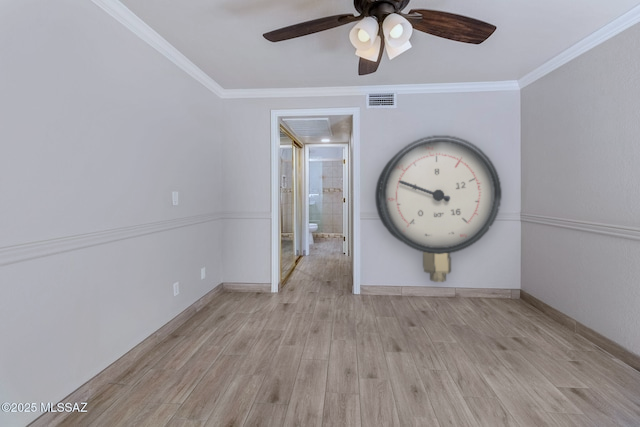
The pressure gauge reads 4bar
